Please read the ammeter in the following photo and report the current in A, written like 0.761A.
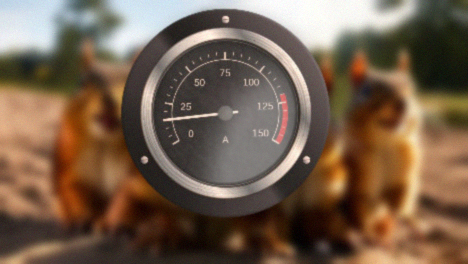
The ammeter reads 15A
